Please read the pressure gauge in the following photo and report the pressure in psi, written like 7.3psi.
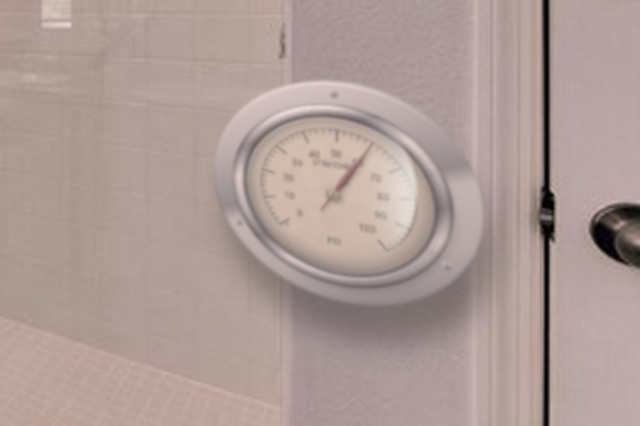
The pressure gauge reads 60psi
